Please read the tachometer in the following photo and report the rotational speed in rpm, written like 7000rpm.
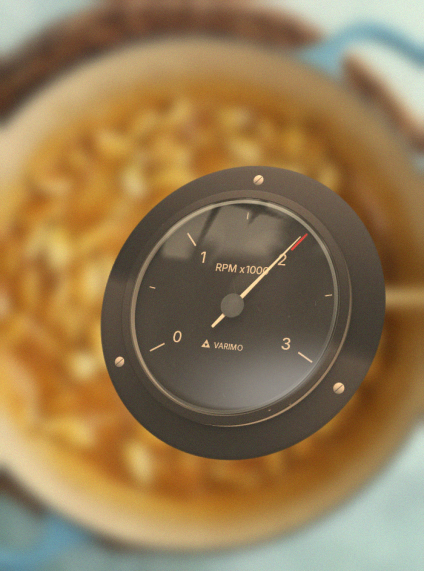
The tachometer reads 2000rpm
